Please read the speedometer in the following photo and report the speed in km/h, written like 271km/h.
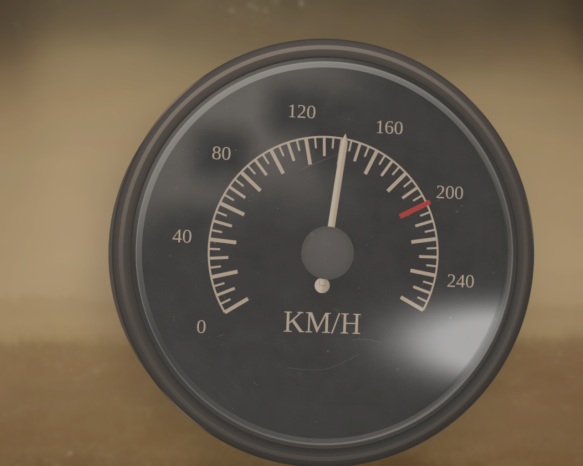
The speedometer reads 140km/h
